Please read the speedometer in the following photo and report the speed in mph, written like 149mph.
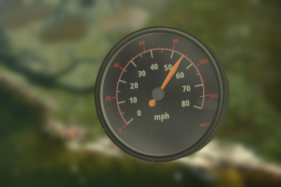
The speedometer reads 55mph
